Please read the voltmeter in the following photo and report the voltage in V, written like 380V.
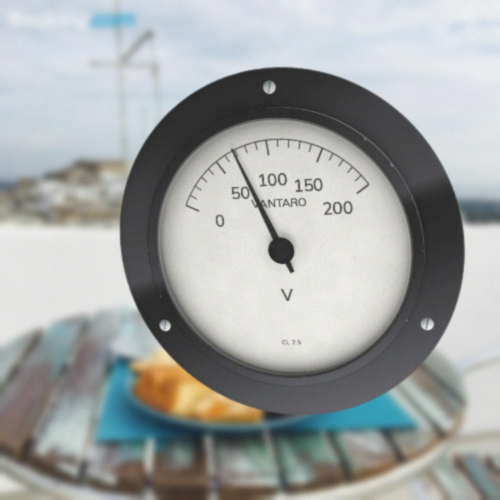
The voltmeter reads 70V
